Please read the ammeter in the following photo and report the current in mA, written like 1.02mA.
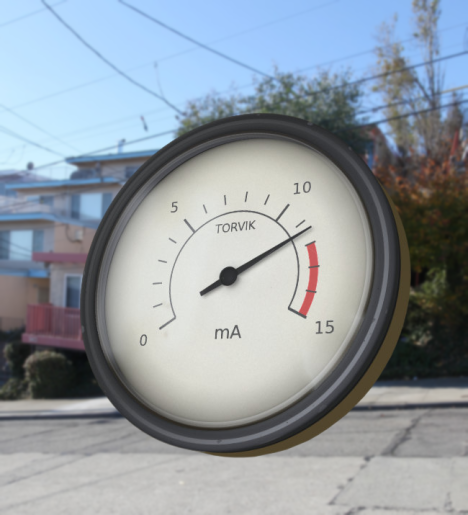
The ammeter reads 11.5mA
